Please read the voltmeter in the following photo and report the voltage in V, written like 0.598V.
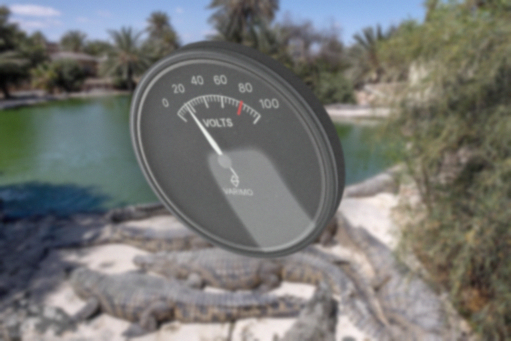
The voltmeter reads 20V
